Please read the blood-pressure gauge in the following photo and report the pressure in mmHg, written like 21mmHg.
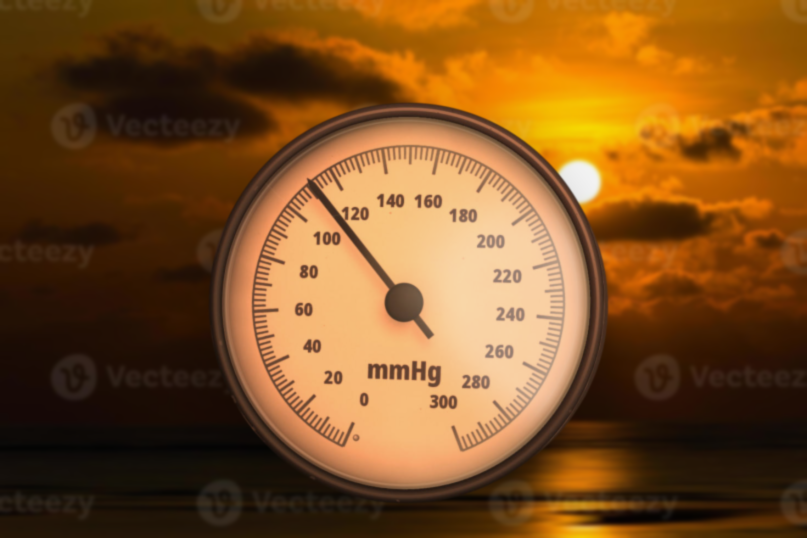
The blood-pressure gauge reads 112mmHg
